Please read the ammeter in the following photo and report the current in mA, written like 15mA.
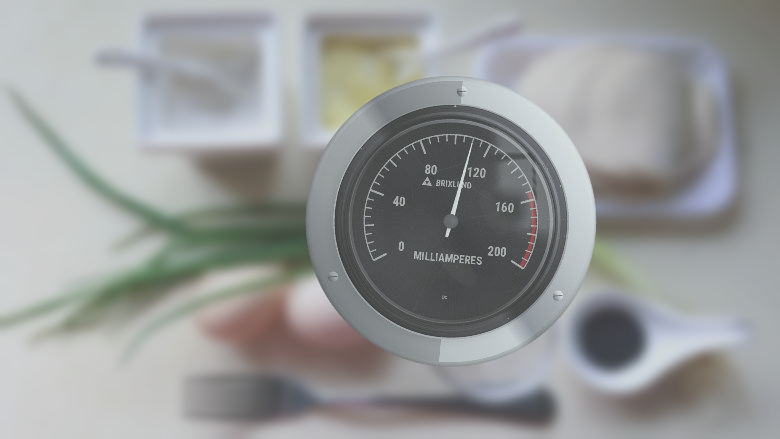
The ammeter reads 110mA
